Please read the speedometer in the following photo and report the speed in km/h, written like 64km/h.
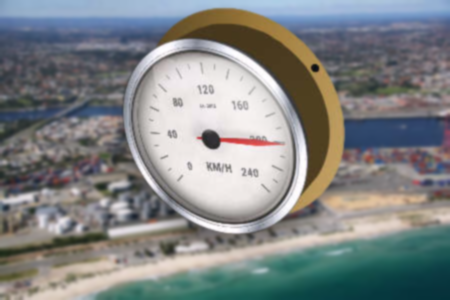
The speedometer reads 200km/h
